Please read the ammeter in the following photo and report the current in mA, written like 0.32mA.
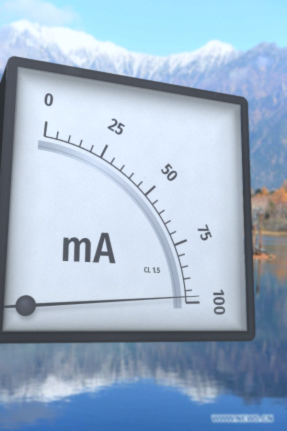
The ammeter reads 97.5mA
